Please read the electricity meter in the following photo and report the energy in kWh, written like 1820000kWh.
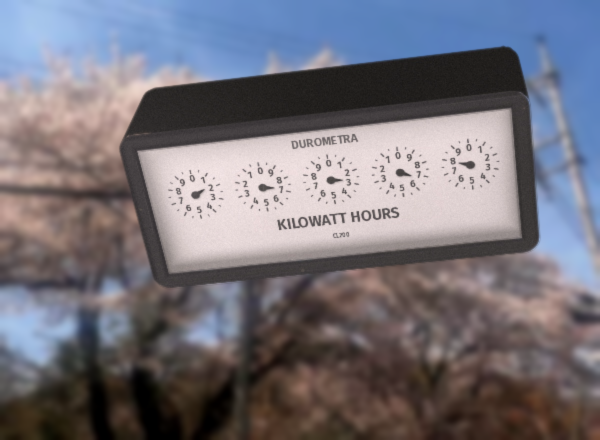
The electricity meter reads 17268kWh
